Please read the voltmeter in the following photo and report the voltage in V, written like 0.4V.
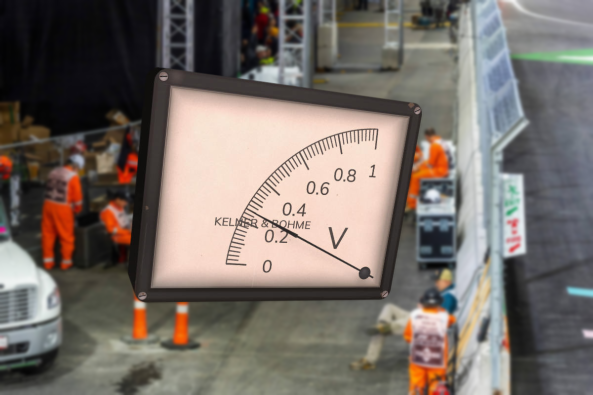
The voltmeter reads 0.26V
